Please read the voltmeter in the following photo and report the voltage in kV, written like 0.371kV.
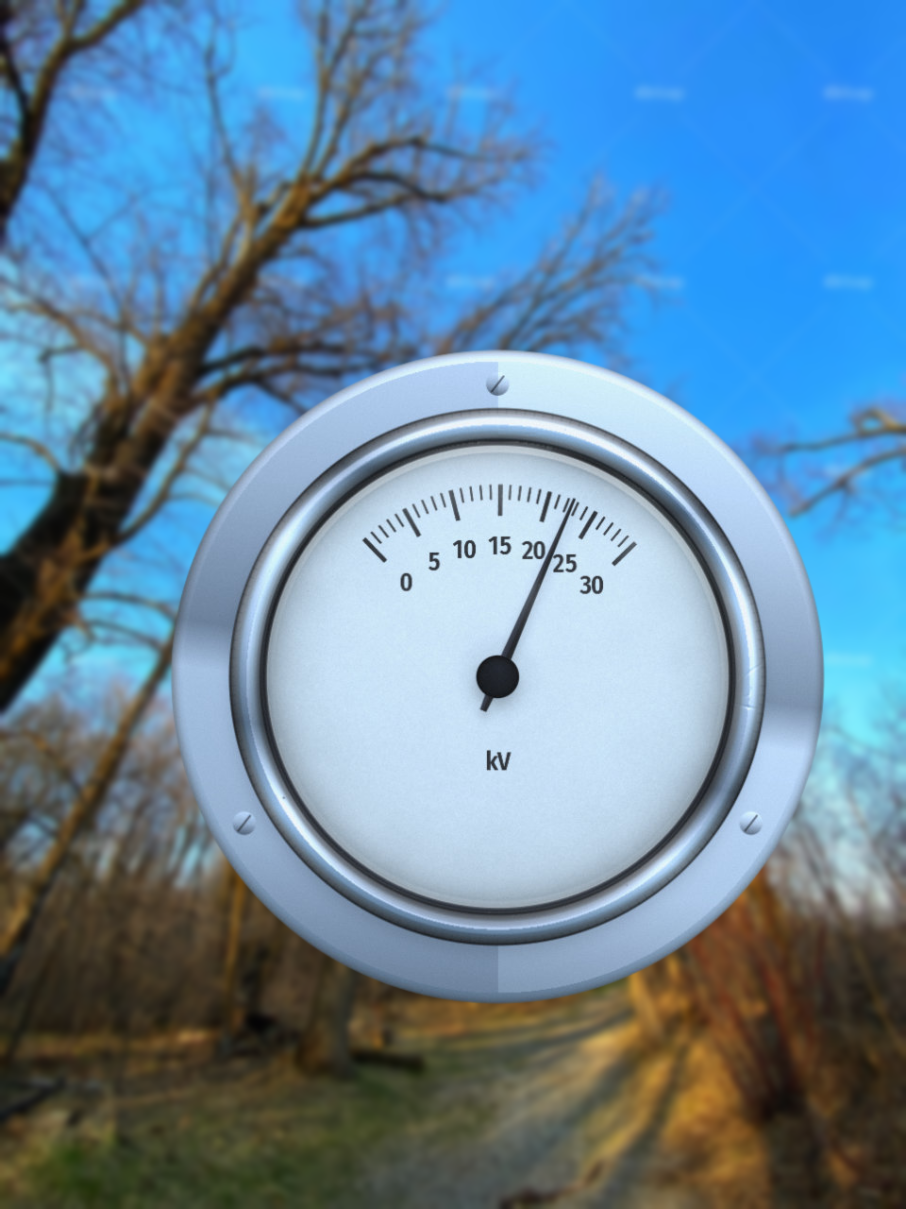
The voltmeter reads 22.5kV
